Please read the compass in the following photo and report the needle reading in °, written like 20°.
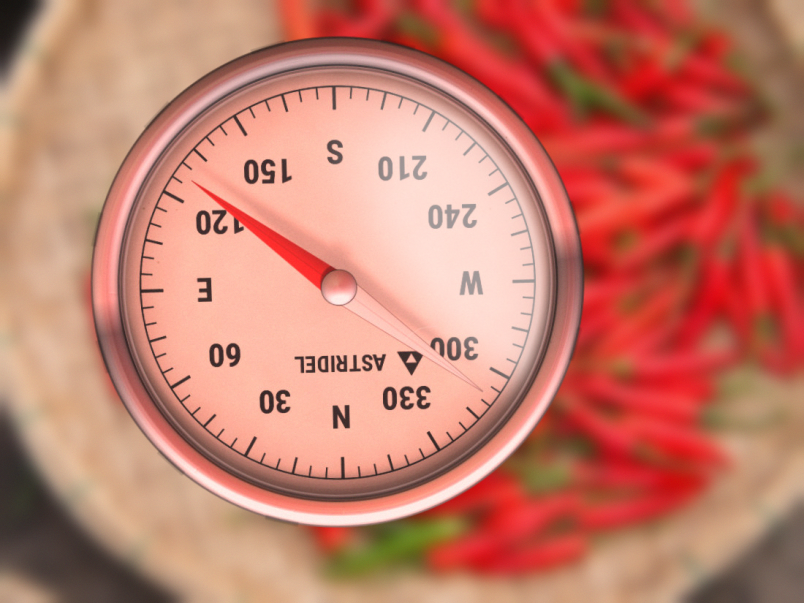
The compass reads 127.5°
